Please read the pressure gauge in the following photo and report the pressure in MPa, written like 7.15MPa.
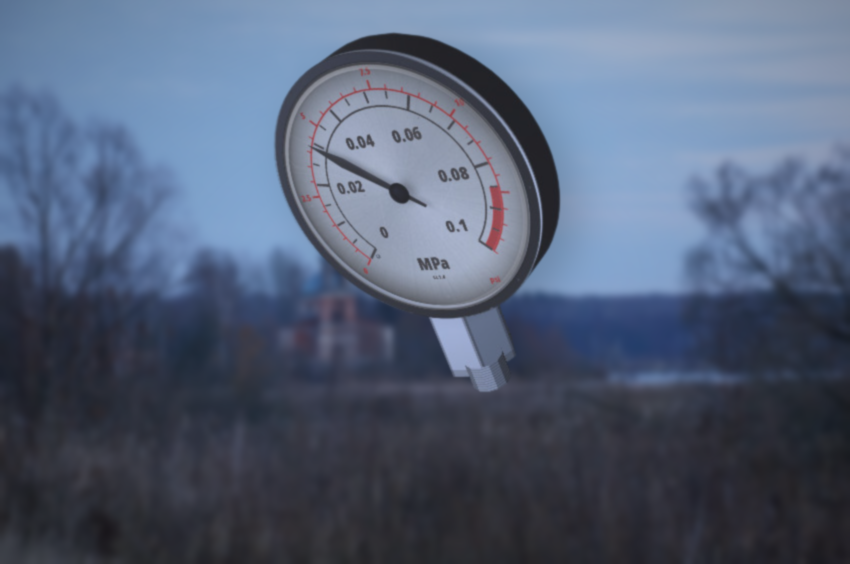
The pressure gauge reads 0.03MPa
